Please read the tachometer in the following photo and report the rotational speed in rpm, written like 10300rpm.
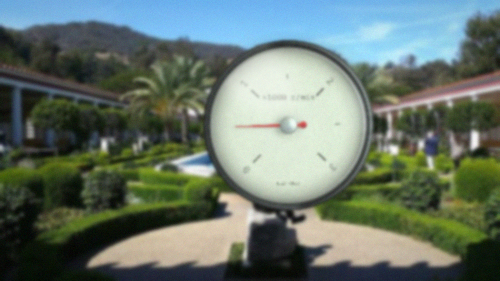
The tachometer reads 500rpm
